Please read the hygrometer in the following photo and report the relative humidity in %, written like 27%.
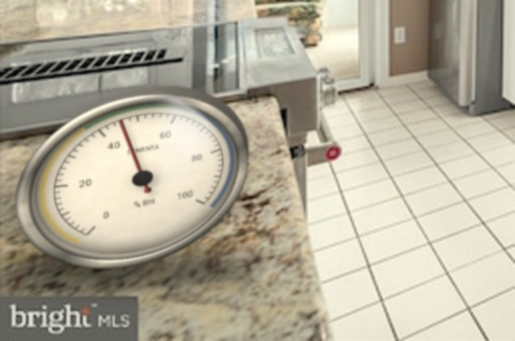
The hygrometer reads 46%
